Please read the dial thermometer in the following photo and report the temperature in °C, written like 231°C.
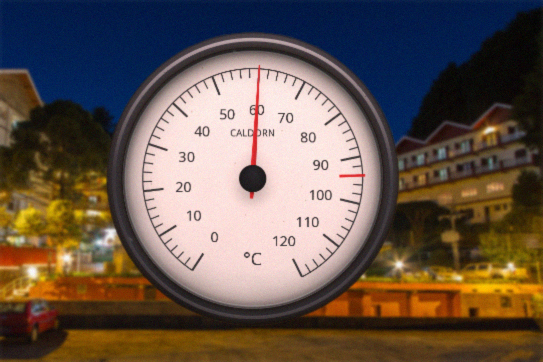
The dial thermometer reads 60°C
